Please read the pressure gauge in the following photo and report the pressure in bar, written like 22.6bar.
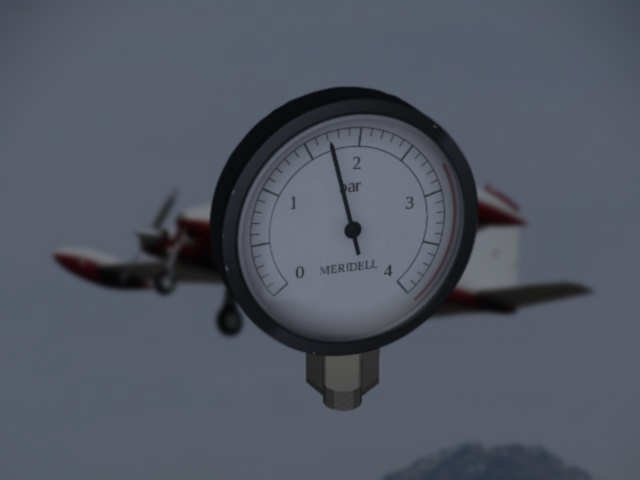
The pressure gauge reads 1.7bar
